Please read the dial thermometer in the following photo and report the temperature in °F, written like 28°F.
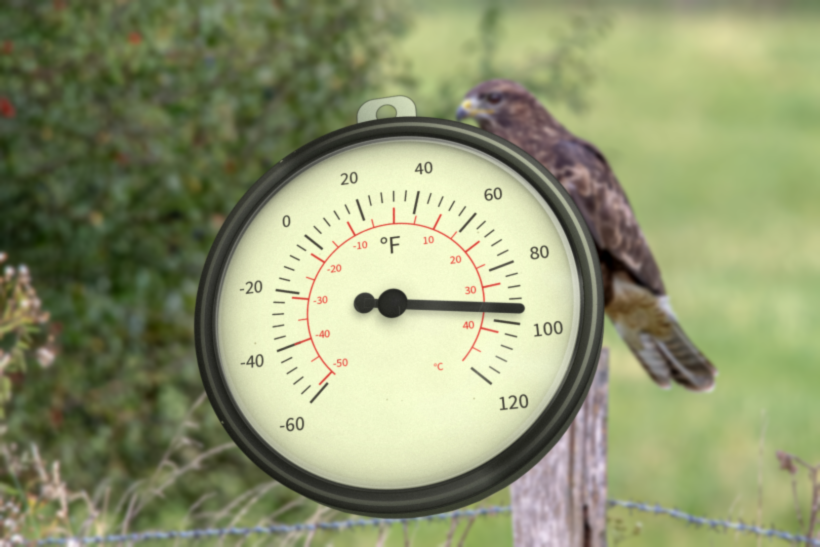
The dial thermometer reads 96°F
